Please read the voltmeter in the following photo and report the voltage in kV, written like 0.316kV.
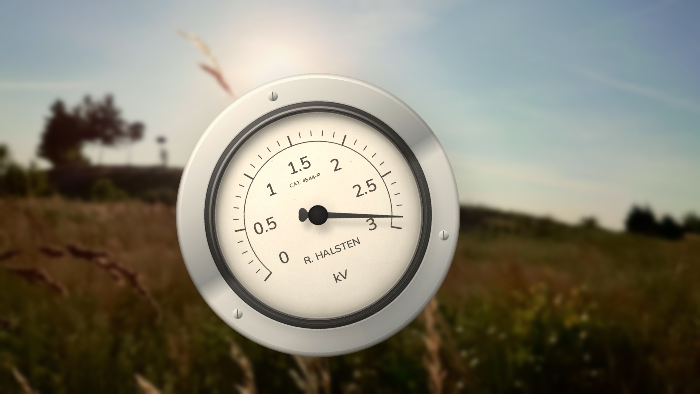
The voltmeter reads 2.9kV
